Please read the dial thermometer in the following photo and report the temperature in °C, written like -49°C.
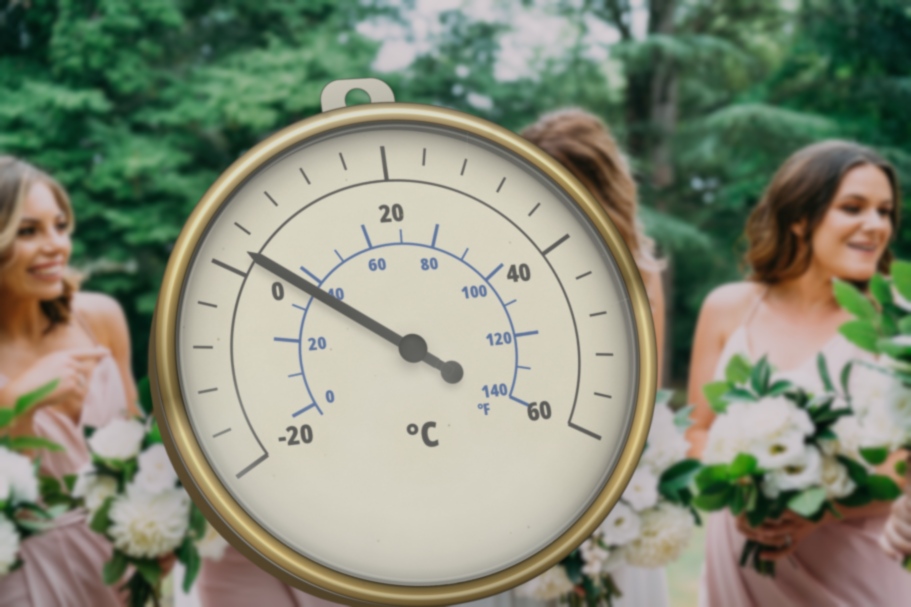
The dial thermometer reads 2°C
